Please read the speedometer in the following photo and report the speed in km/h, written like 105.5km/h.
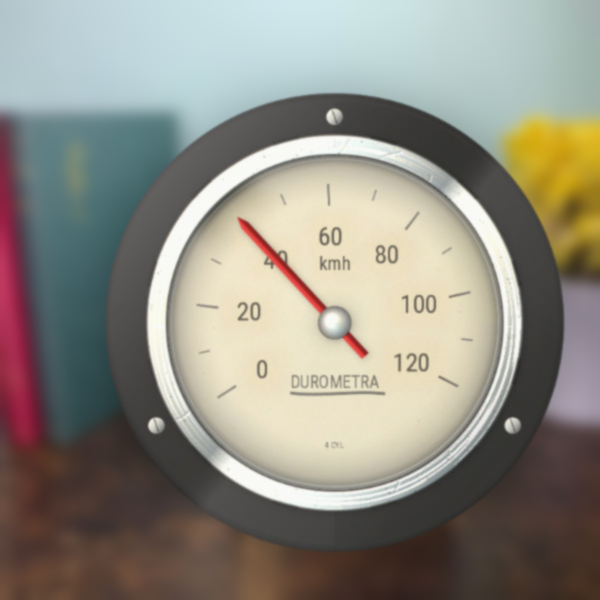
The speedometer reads 40km/h
